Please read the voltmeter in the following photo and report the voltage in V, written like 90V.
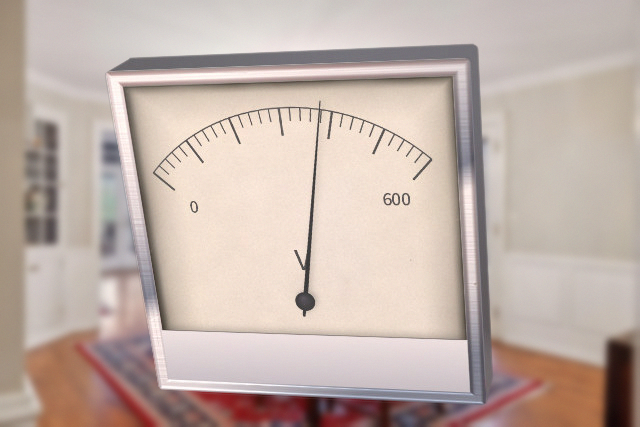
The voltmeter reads 380V
